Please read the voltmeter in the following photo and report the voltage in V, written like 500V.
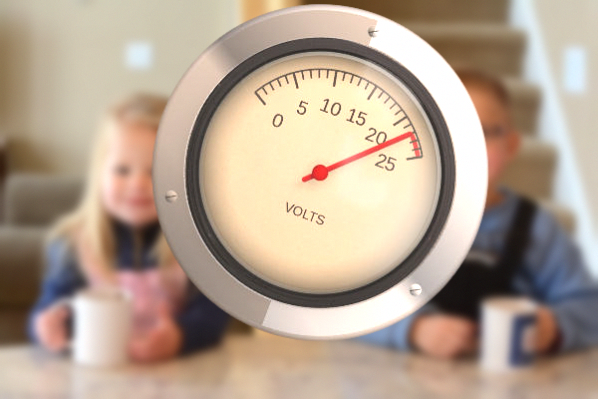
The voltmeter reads 22V
